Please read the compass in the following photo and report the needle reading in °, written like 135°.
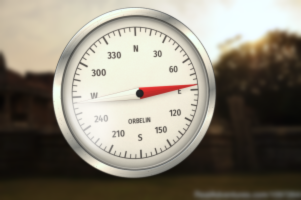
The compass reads 85°
